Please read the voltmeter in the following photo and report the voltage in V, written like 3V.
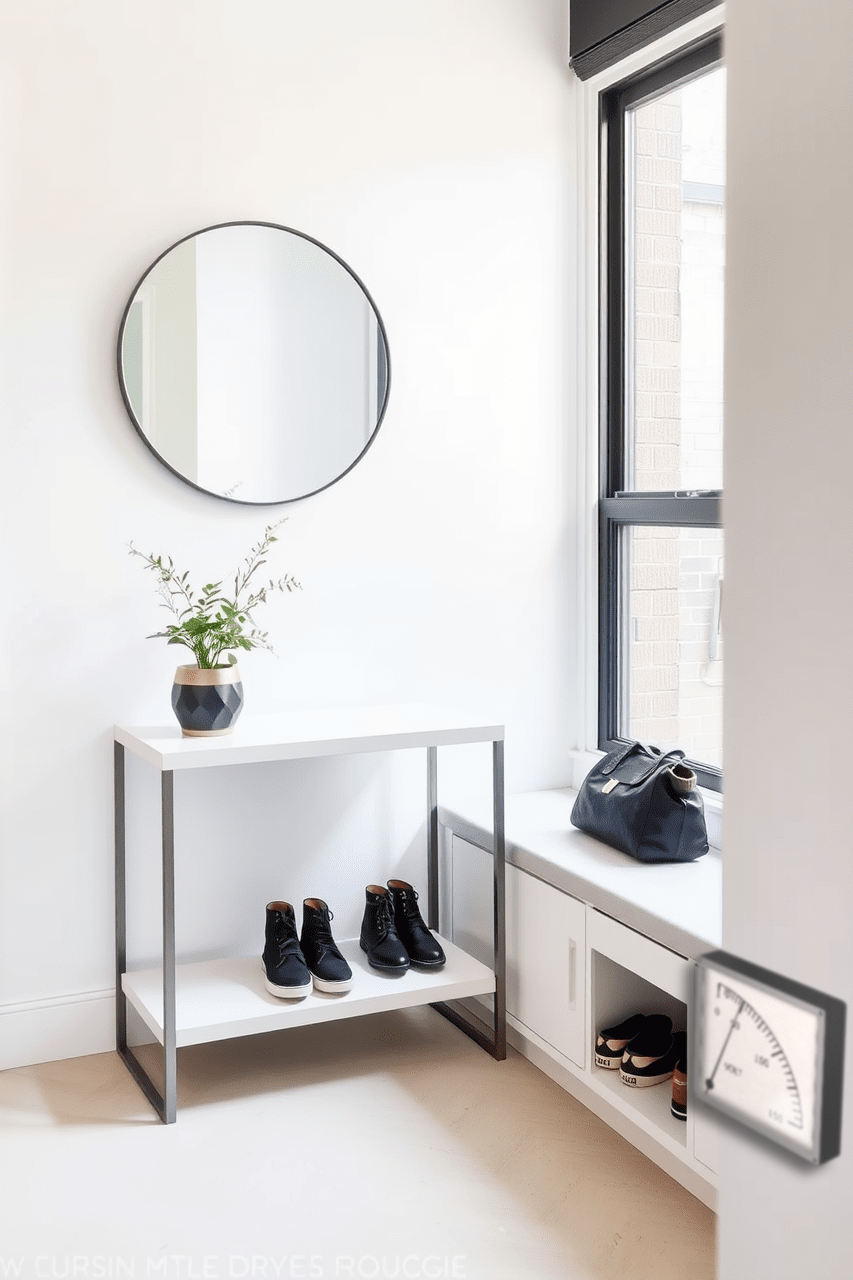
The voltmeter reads 50V
